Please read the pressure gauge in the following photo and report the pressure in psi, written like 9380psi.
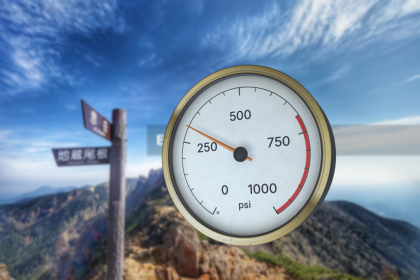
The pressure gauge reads 300psi
